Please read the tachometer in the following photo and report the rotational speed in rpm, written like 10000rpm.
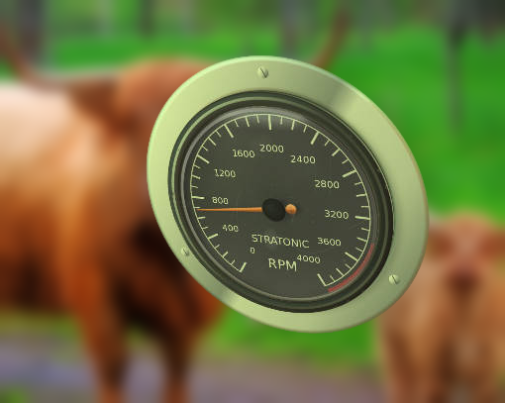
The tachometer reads 700rpm
